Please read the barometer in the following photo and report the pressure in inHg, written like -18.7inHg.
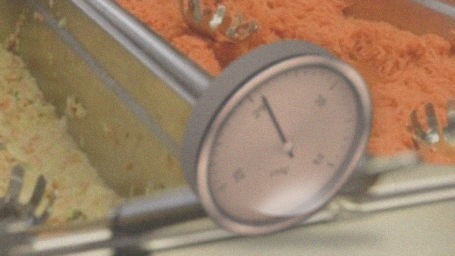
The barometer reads 29.1inHg
